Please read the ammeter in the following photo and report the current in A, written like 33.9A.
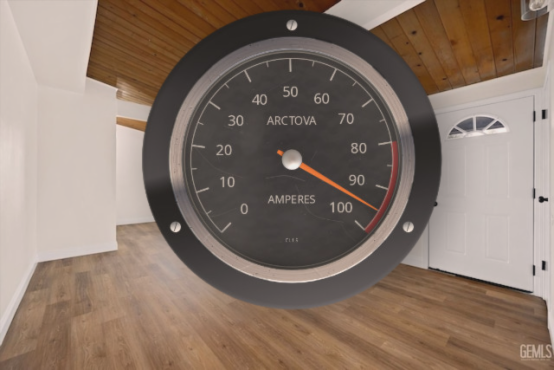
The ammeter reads 95A
